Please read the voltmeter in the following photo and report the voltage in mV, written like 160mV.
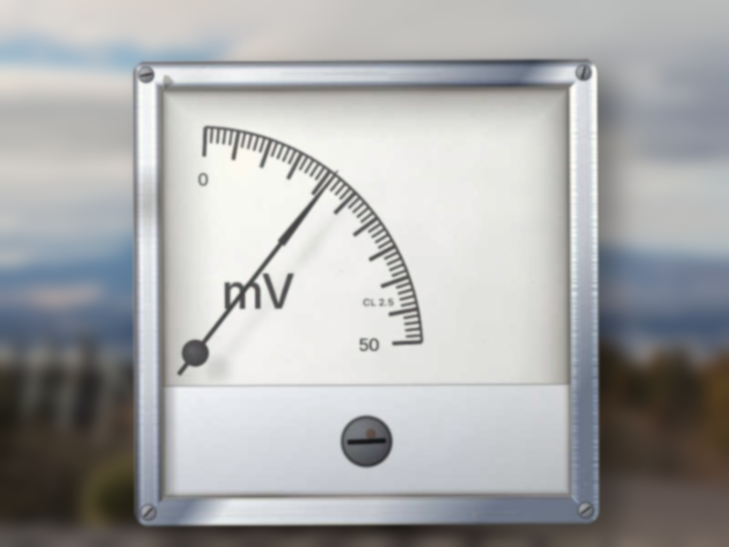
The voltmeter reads 21mV
